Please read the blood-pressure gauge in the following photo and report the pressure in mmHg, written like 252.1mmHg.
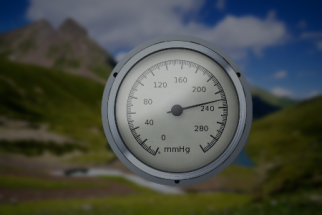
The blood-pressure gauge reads 230mmHg
